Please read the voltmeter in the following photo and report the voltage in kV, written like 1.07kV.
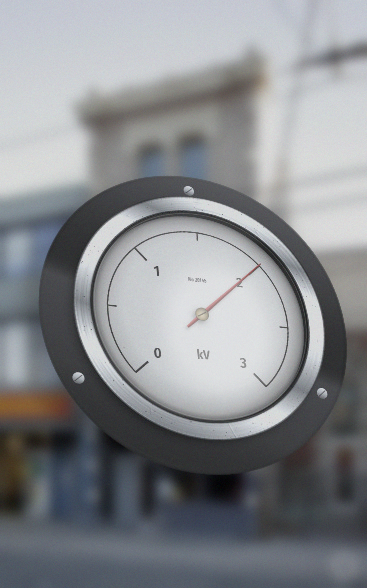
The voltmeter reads 2kV
